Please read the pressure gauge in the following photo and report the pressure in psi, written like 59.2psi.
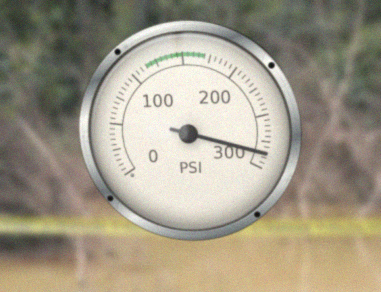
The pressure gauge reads 285psi
